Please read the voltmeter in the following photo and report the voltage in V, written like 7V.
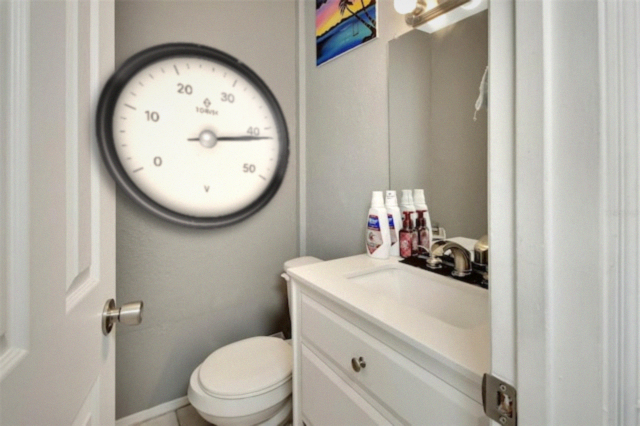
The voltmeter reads 42V
